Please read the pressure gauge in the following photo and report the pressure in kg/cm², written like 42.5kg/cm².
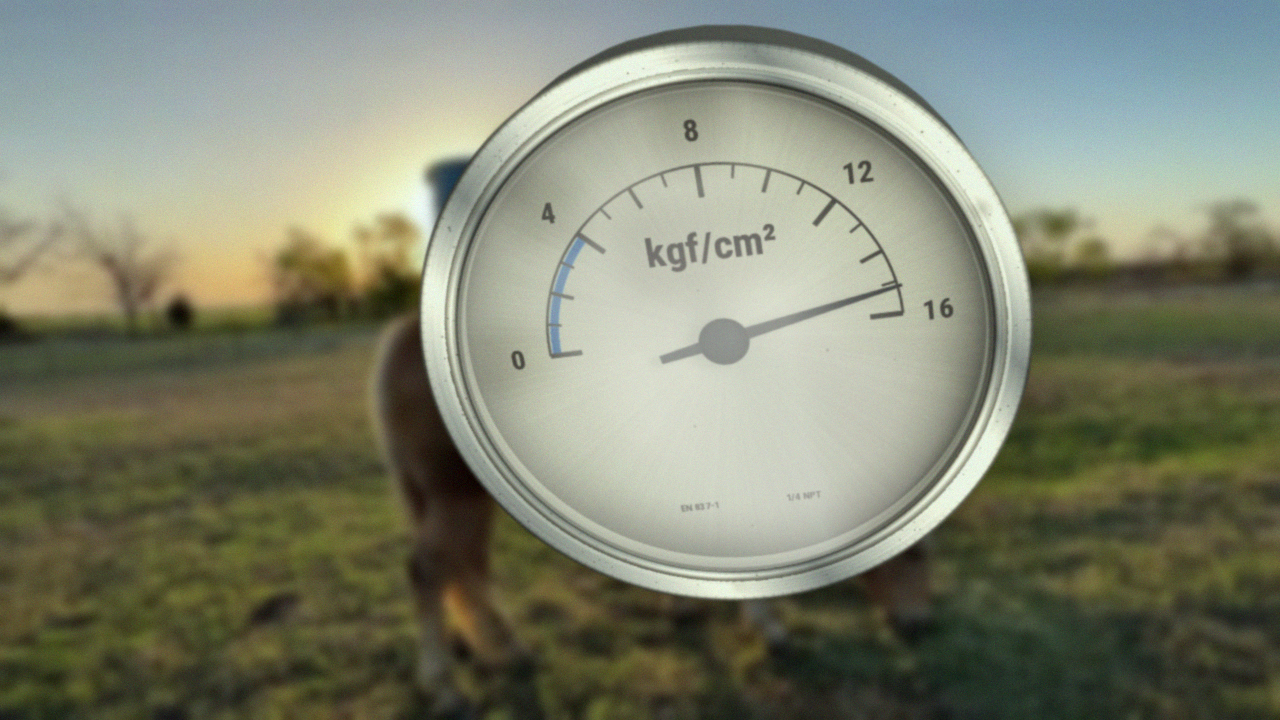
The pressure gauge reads 15kg/cm²
